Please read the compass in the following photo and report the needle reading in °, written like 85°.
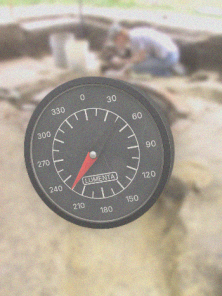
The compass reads 225°
